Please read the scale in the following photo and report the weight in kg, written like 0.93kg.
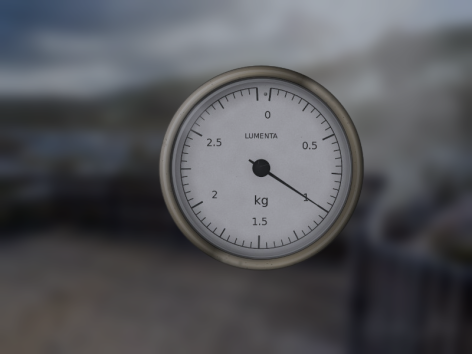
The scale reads 1kg
